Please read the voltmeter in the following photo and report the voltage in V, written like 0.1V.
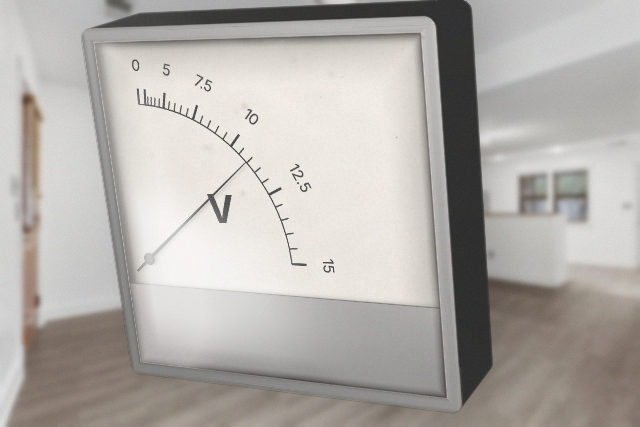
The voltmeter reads 11V
